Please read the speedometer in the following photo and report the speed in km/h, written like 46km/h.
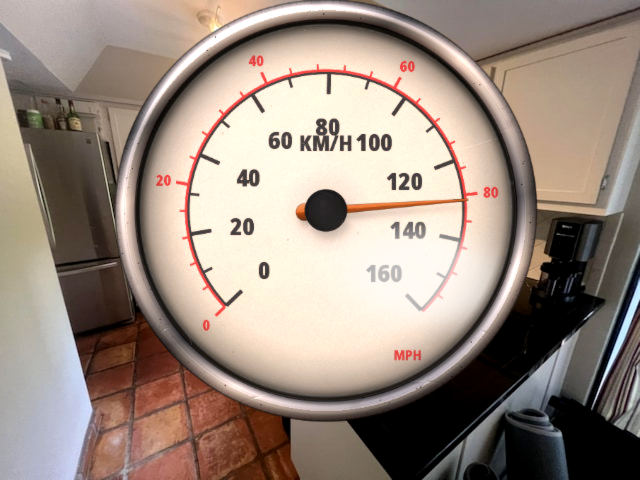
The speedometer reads 130km/h
